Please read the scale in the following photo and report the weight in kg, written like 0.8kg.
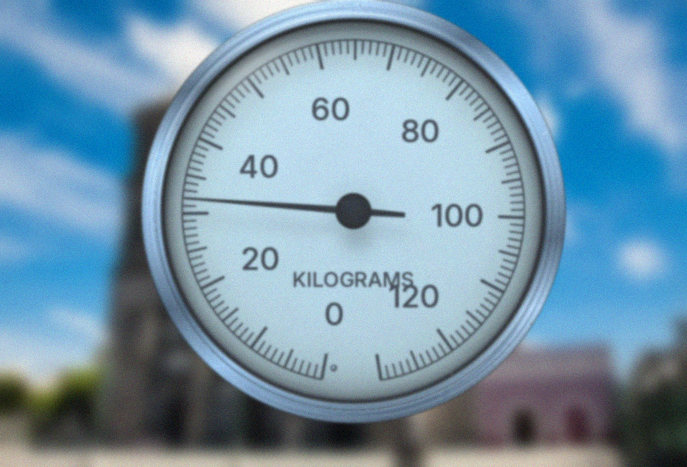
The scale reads 32kg
